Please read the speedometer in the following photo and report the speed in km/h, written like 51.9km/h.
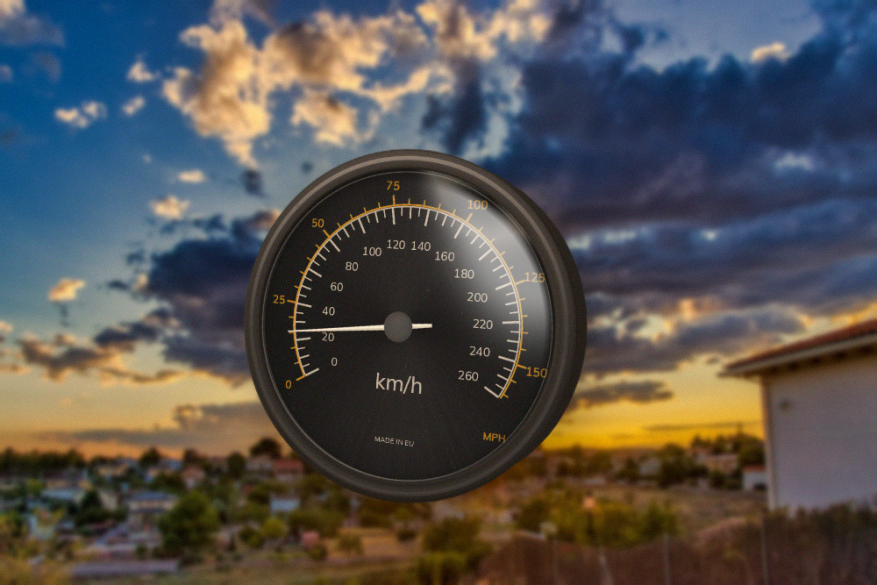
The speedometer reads 25km/h
